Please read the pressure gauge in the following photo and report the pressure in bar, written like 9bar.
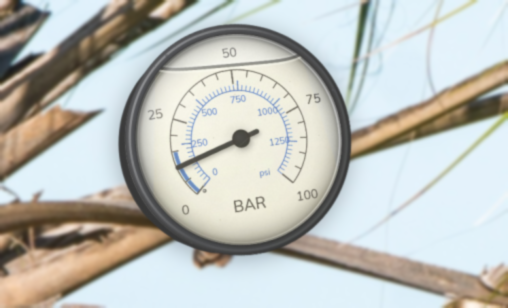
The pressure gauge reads 10bar
